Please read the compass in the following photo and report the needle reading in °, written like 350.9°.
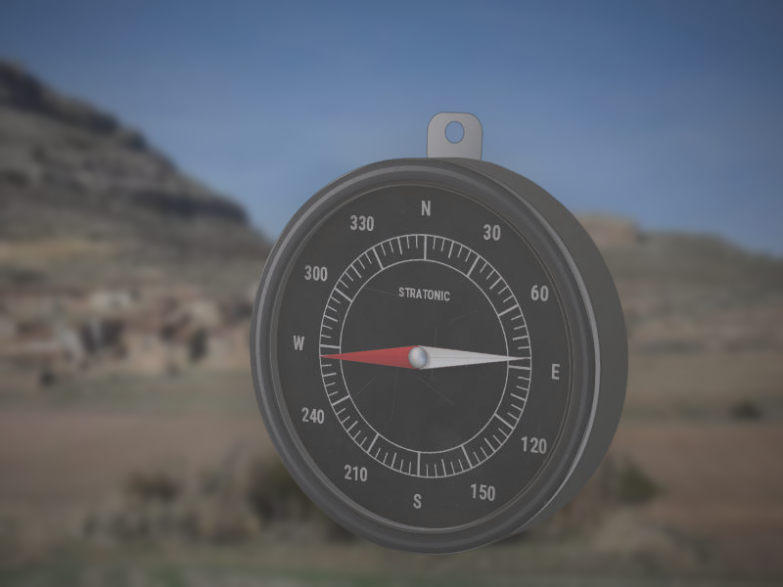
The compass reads 265°
